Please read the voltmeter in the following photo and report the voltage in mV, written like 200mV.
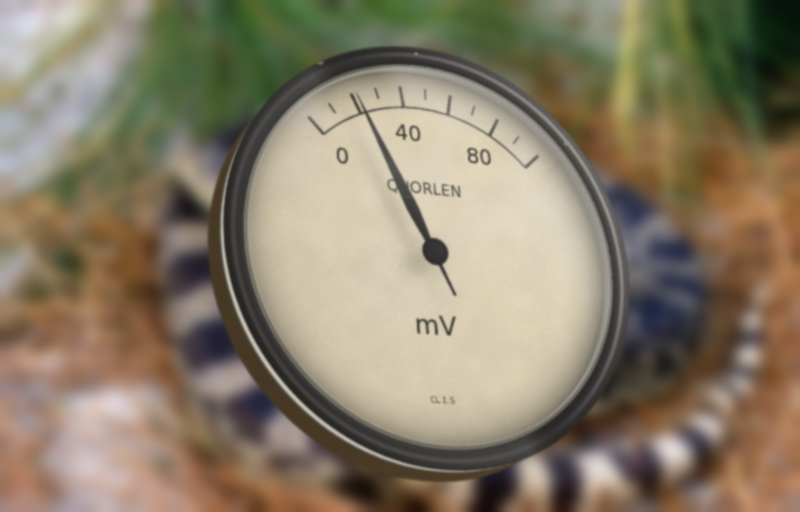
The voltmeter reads 20mV
